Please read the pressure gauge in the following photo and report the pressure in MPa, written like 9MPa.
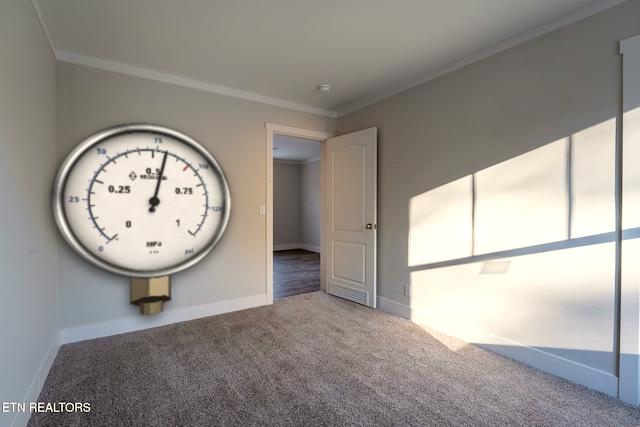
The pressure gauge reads 0.55MPa
